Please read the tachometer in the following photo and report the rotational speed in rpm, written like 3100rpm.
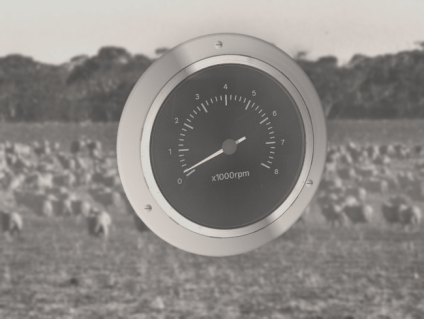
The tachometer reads 200rpm
